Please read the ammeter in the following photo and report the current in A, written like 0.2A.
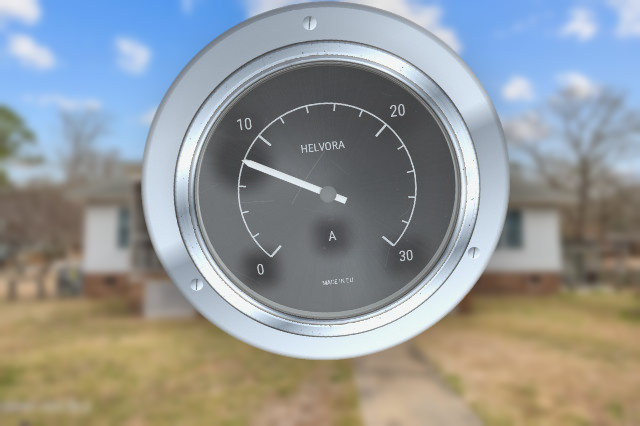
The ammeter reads 8A
